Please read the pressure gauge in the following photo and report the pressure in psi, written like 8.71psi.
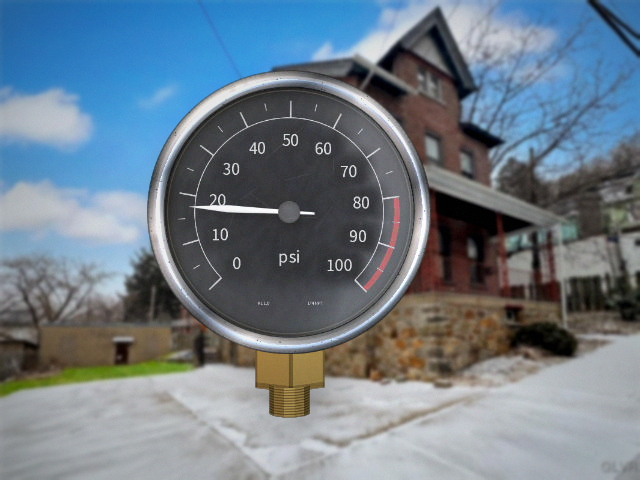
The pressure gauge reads 17.5psi
